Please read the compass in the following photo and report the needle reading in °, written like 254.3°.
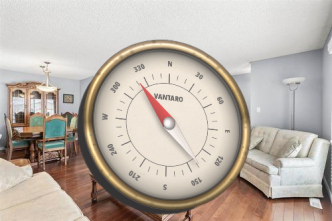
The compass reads 320°
